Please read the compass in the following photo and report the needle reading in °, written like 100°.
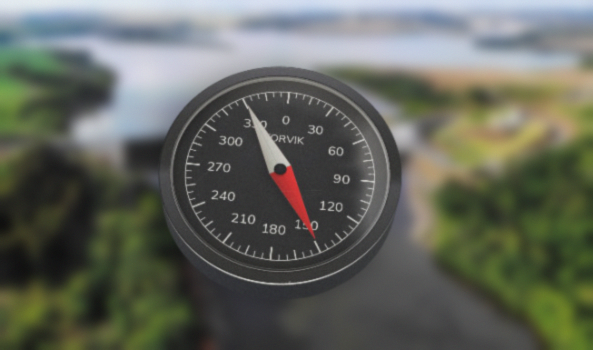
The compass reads 150°
